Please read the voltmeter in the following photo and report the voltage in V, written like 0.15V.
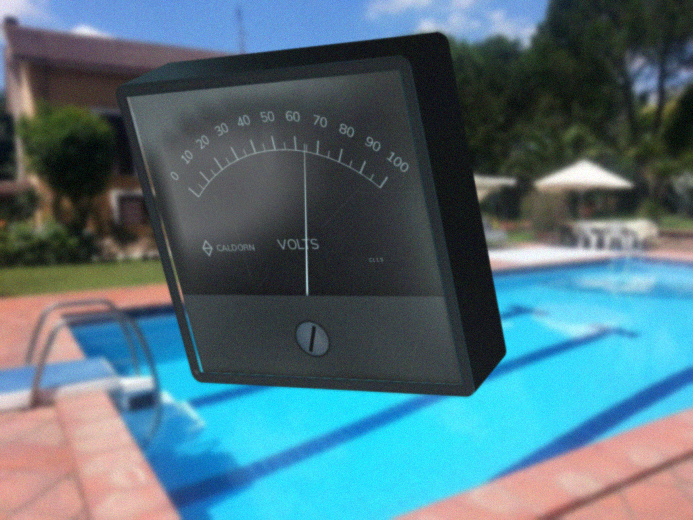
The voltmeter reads 65V
